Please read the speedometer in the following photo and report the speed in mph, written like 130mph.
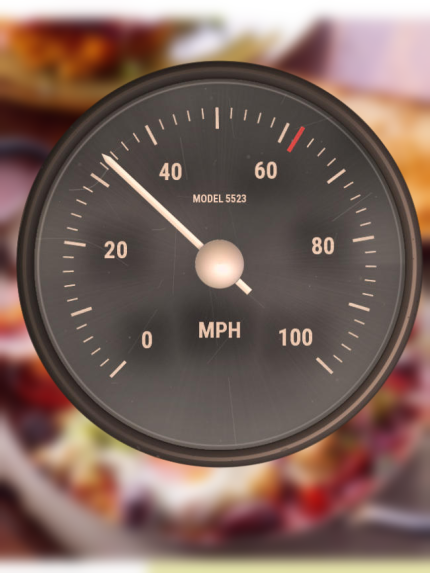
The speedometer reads 33mph
